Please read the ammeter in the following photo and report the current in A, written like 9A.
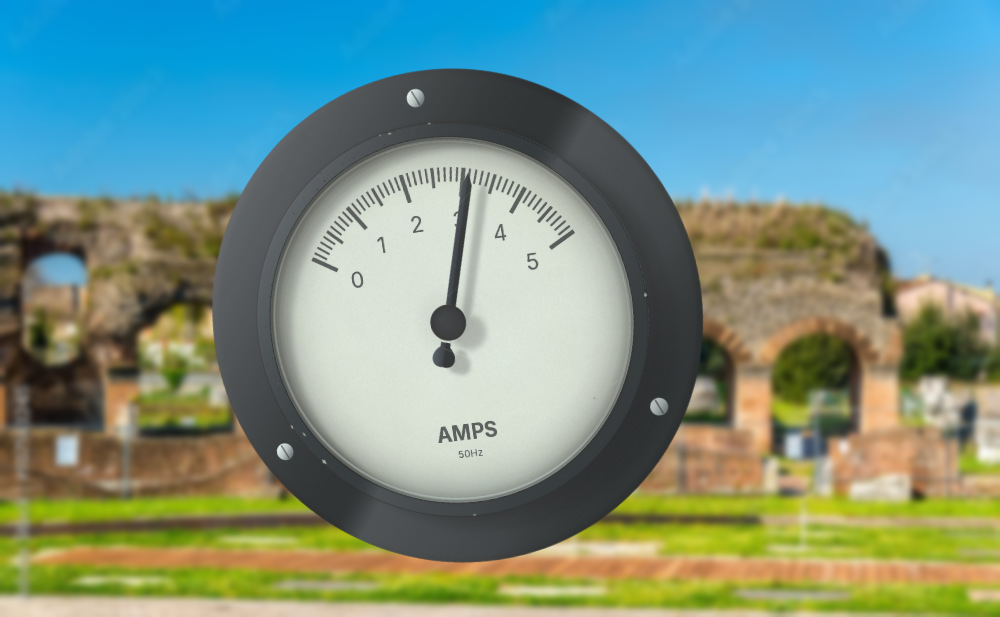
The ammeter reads 3.1A
